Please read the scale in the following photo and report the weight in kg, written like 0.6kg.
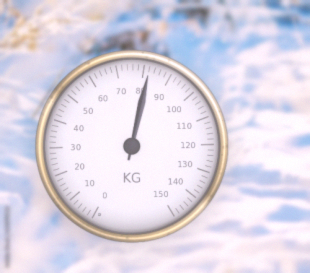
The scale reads 82kg
